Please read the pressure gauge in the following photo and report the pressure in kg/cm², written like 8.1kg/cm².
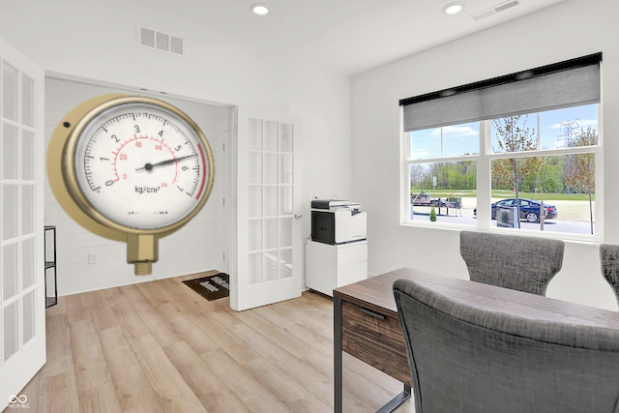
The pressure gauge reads 5.5kg/cm²
